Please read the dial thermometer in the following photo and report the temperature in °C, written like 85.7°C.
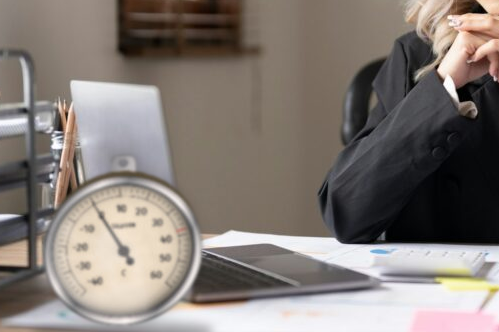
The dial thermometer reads 0°C
